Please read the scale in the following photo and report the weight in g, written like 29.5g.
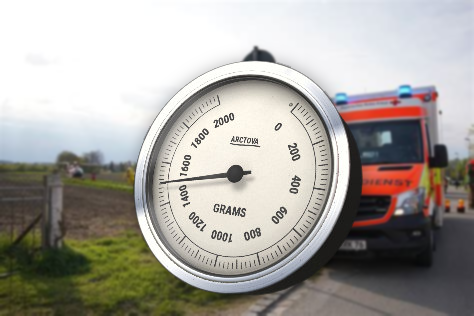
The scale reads 1500g
